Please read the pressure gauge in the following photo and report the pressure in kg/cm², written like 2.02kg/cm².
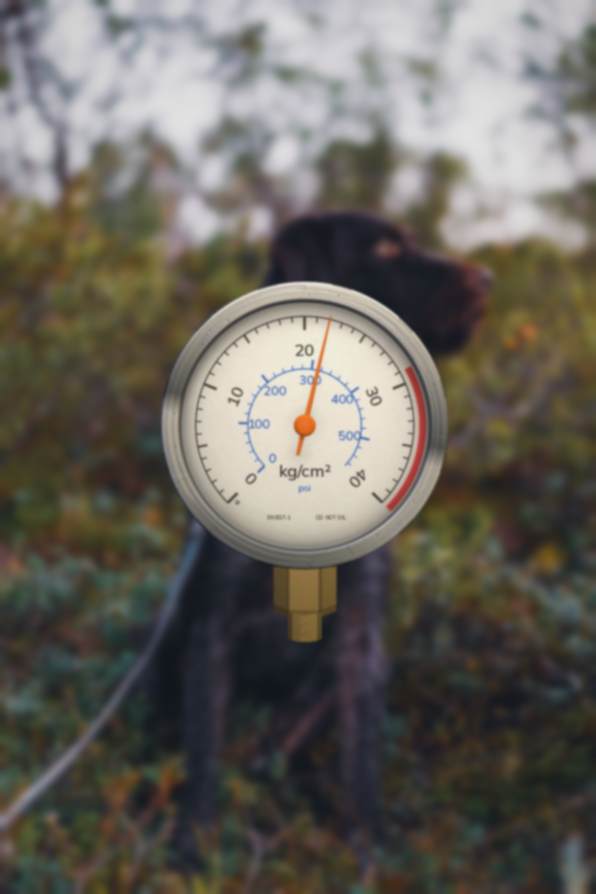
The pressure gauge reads 22kg/cm²
